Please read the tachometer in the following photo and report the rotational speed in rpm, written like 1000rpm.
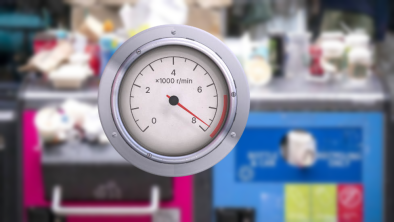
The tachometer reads 7750rpm
